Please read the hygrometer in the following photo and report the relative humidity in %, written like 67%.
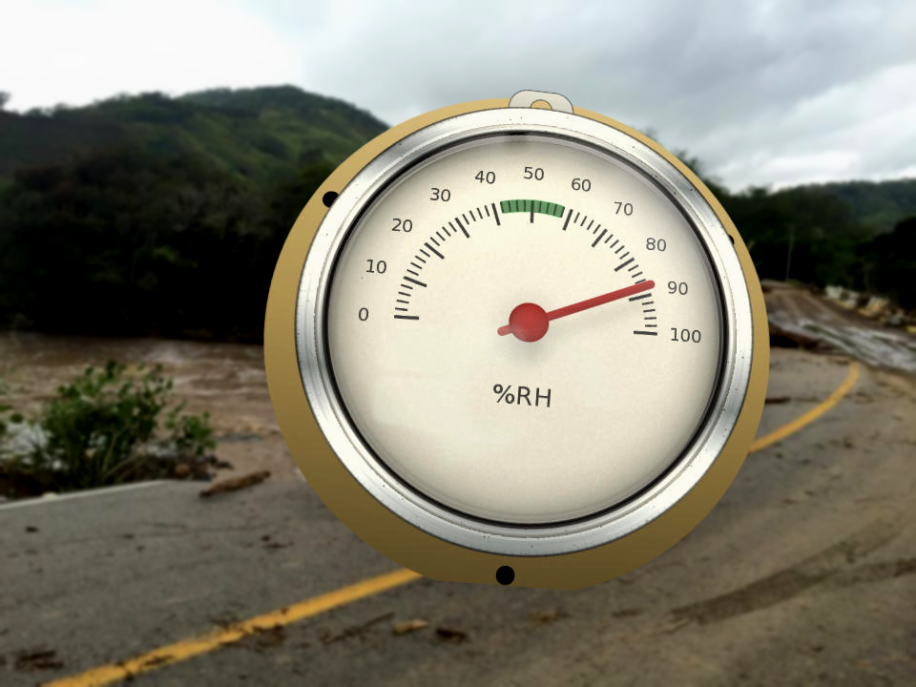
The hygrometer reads 88%
